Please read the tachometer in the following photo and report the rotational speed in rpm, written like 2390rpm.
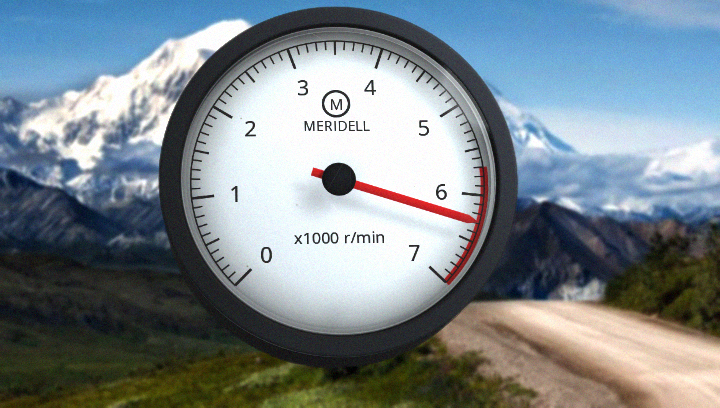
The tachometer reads 6300rpm
